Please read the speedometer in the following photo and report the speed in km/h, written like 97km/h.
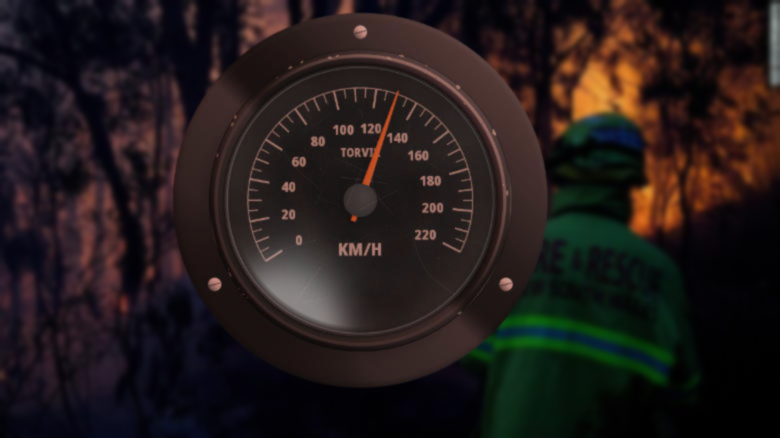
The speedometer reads 130km/h
